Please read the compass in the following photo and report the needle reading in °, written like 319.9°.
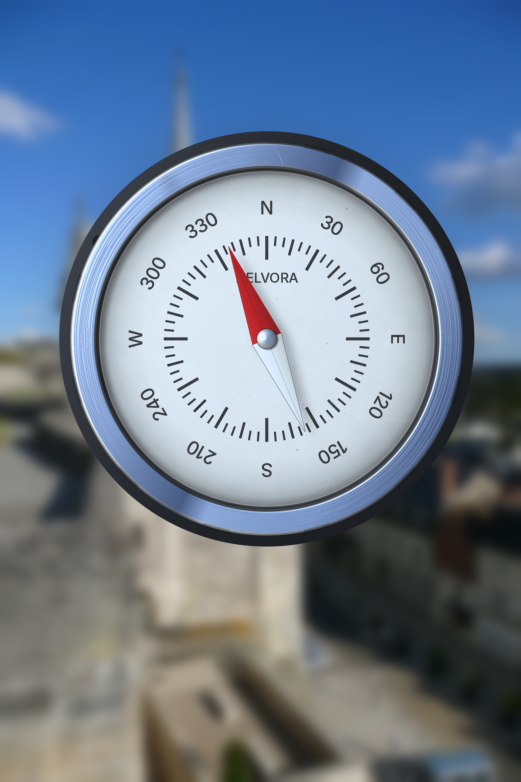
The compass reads 337.5°
